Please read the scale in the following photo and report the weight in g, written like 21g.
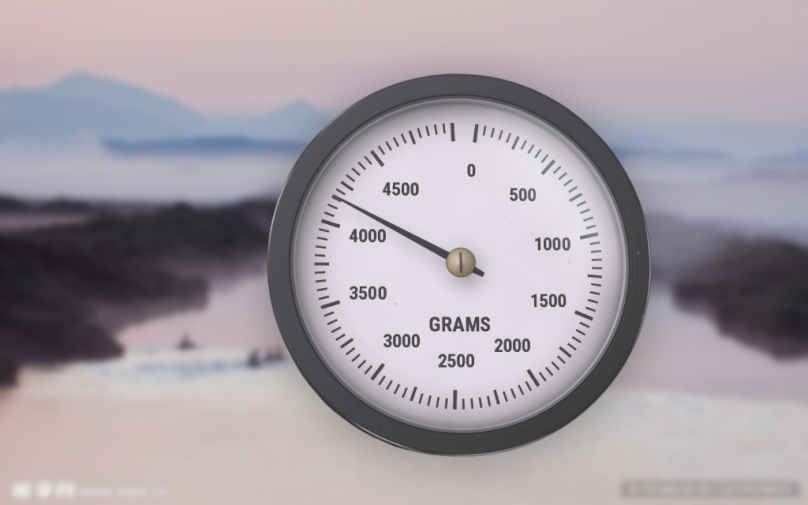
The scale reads 4150g
